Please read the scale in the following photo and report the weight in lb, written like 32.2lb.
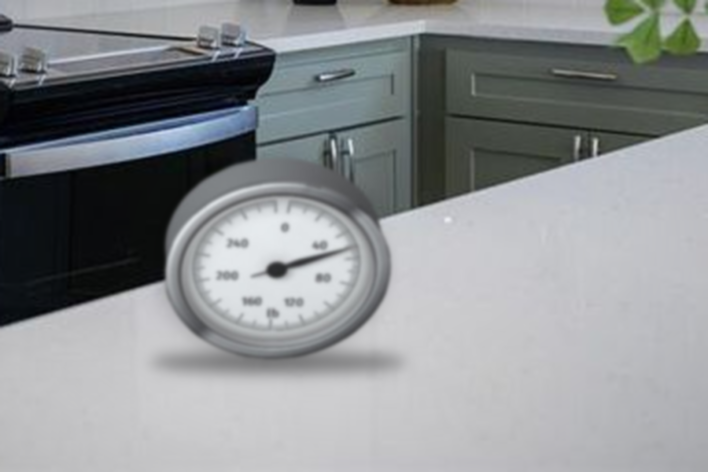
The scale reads 50lb
